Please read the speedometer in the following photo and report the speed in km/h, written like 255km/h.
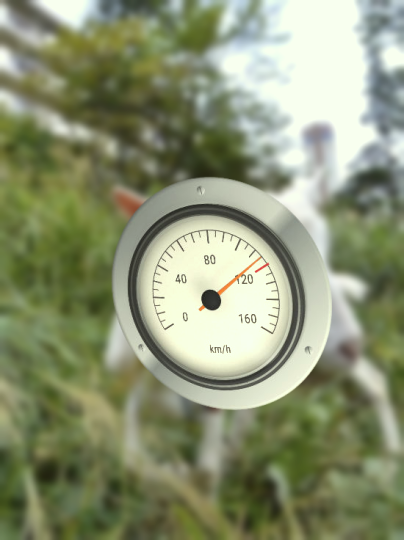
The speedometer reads 115km/h
